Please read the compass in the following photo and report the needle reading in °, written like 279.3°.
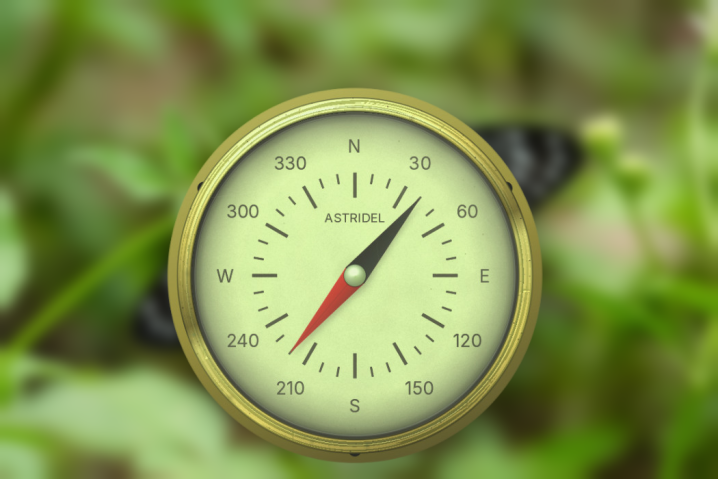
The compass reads 220°
